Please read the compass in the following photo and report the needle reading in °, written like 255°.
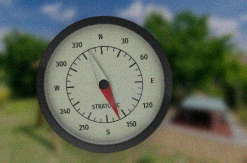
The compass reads 160°
